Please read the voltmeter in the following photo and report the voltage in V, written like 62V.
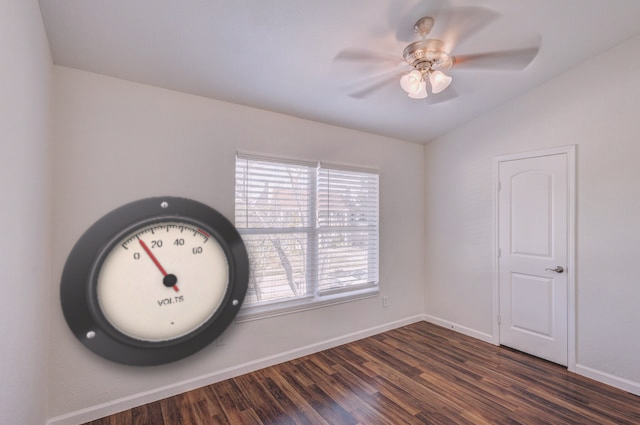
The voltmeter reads 10V
